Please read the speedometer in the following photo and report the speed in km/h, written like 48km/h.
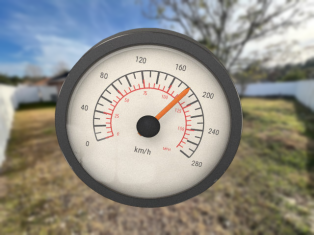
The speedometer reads 180km/h
